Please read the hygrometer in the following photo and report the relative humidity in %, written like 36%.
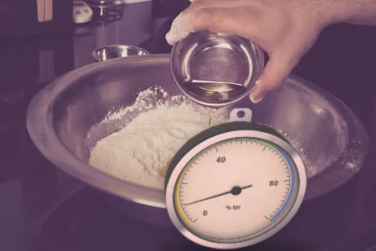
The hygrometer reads 10%
